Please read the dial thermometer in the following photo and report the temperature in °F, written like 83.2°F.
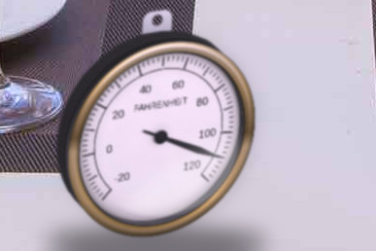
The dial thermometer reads 110°F
